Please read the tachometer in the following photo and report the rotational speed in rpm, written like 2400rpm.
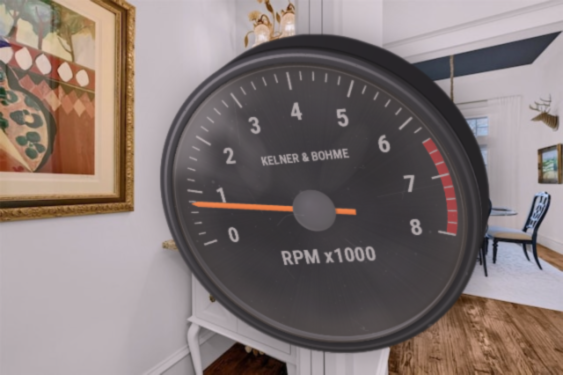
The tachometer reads 800rpm
